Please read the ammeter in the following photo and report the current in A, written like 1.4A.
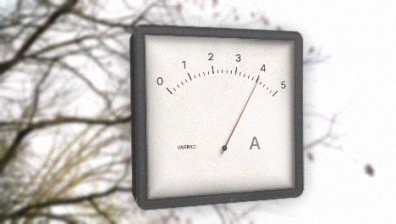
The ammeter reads 4A
